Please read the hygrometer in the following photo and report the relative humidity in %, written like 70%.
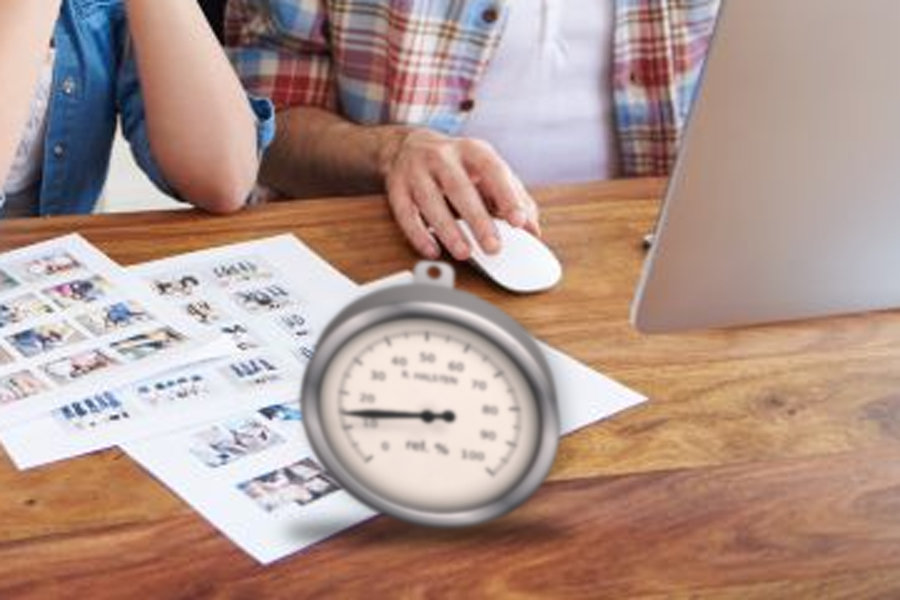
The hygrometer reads 15%
